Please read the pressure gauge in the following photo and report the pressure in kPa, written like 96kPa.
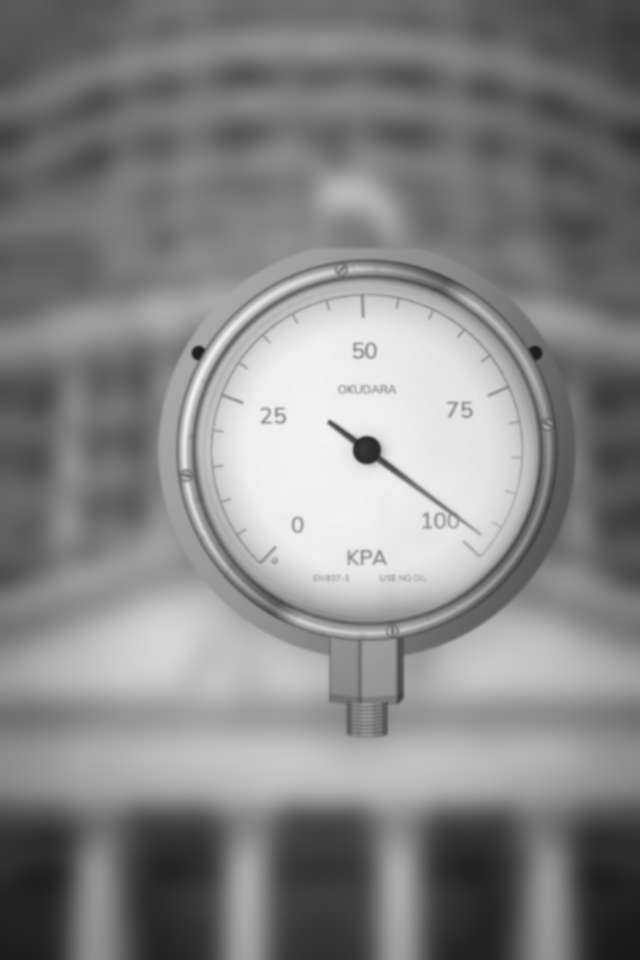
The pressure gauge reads 97.5kPa
